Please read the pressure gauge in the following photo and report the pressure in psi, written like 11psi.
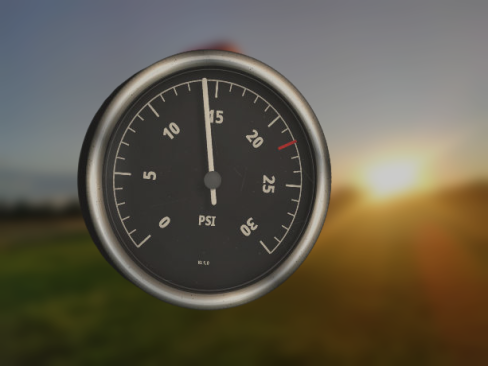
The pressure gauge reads 14psi
